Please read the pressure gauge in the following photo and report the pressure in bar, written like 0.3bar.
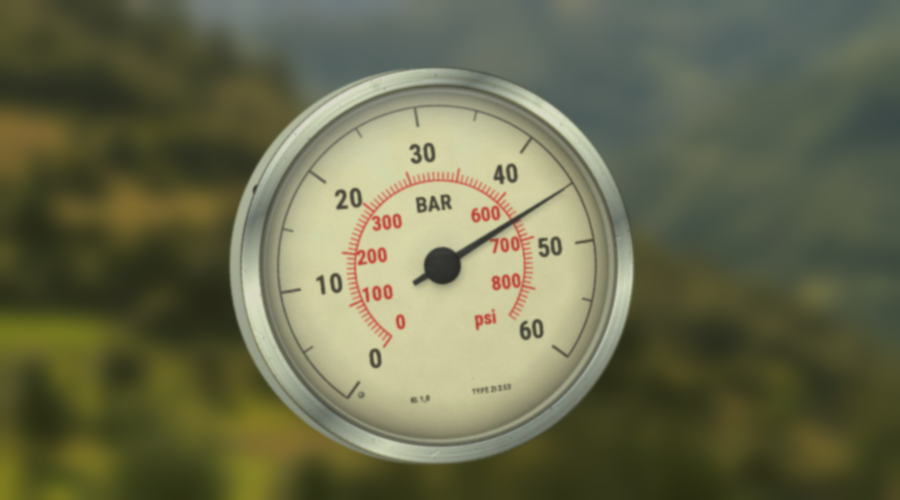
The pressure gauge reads 45bar
